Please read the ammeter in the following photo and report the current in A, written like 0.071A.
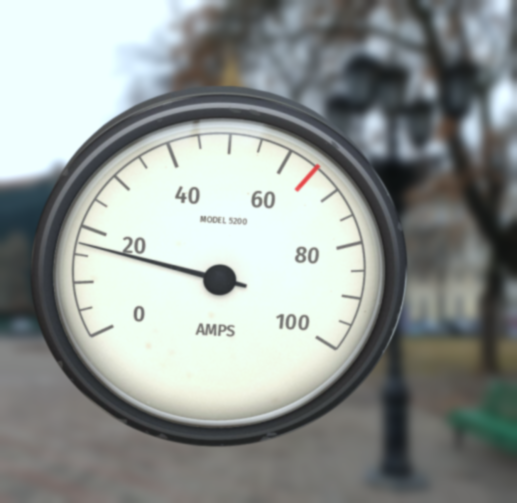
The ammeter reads 17.5A
